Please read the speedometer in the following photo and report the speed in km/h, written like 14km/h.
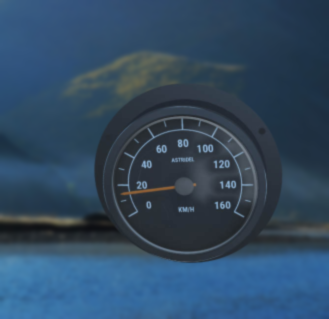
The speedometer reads 15km/h
